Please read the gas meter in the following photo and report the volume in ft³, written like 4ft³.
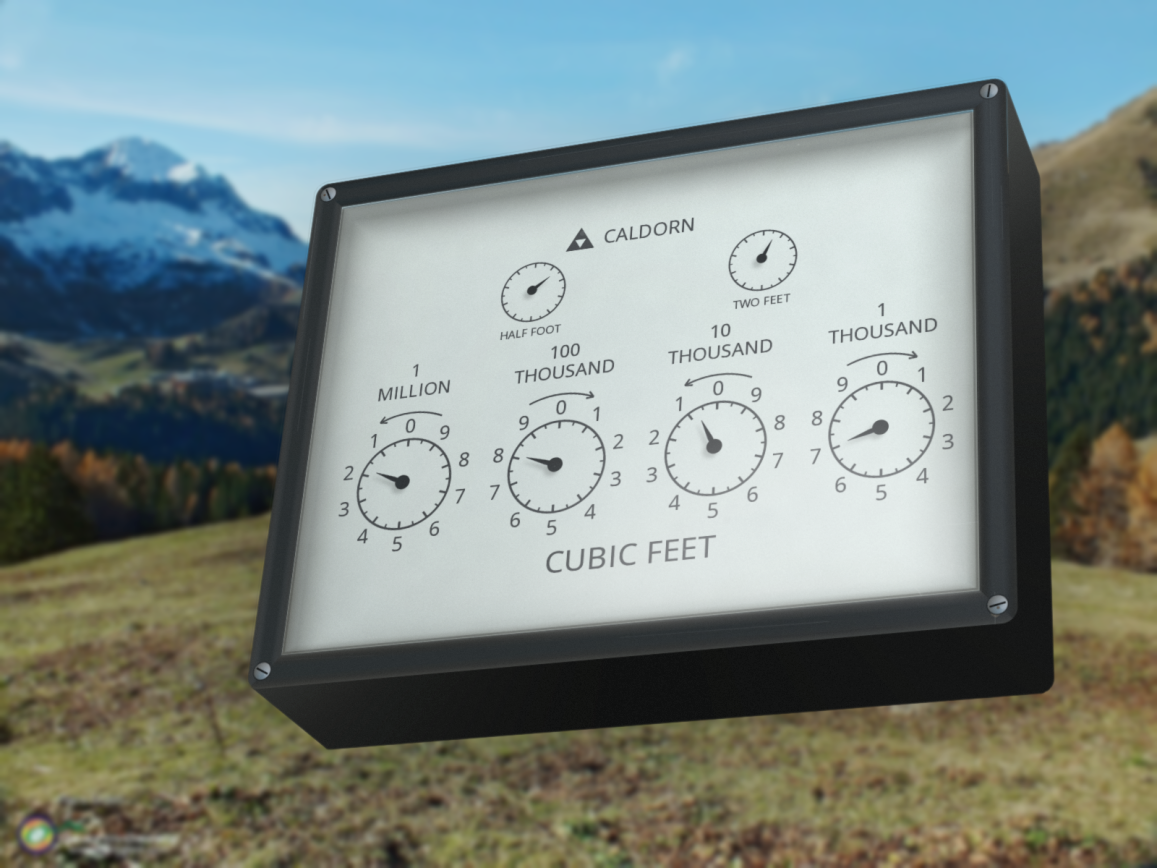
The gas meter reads 180700ft³
